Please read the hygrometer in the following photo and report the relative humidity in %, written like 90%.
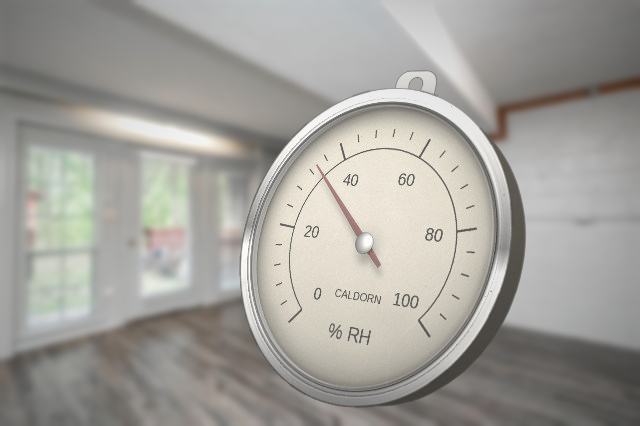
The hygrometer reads 34%
